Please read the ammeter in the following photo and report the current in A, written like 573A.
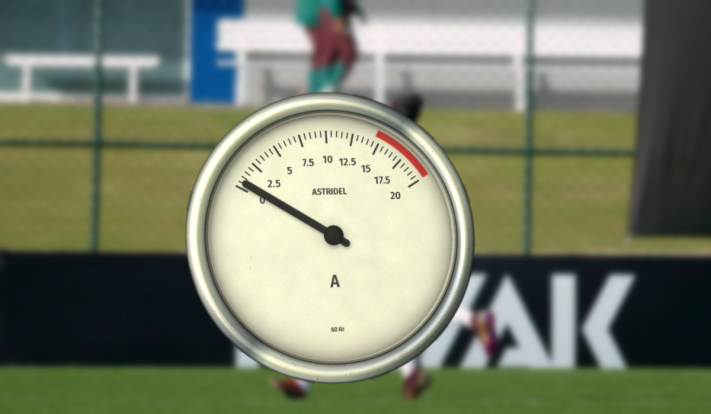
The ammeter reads 0.5A
